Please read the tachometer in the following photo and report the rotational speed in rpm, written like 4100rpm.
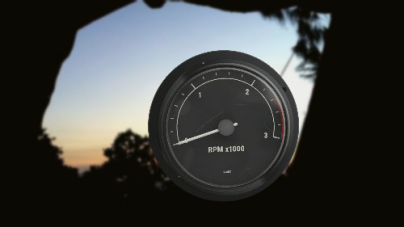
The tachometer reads 0rpm
